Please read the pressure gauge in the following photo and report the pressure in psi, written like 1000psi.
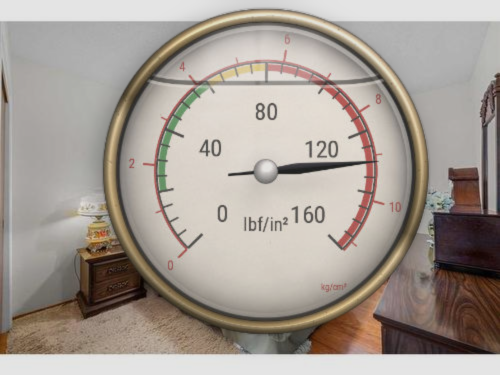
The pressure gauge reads 130psi
